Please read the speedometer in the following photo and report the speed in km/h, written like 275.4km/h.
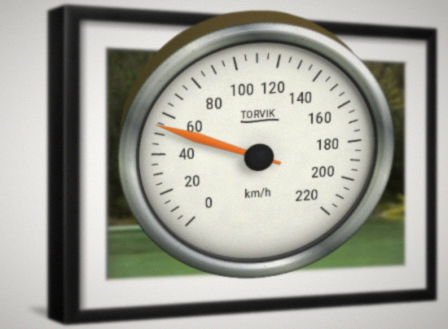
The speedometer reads 55km/h
